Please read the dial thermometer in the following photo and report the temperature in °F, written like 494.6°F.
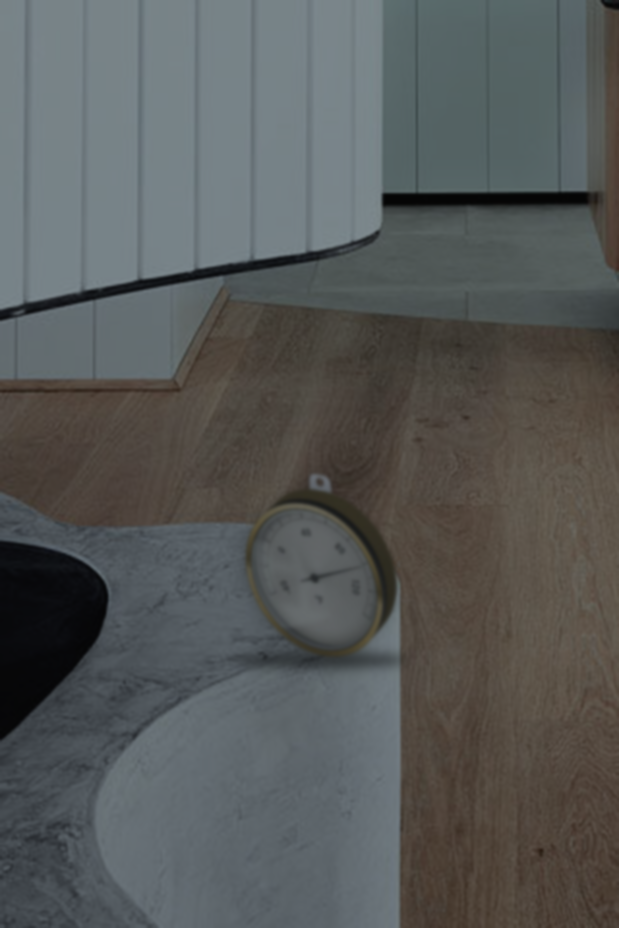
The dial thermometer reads 100°F
